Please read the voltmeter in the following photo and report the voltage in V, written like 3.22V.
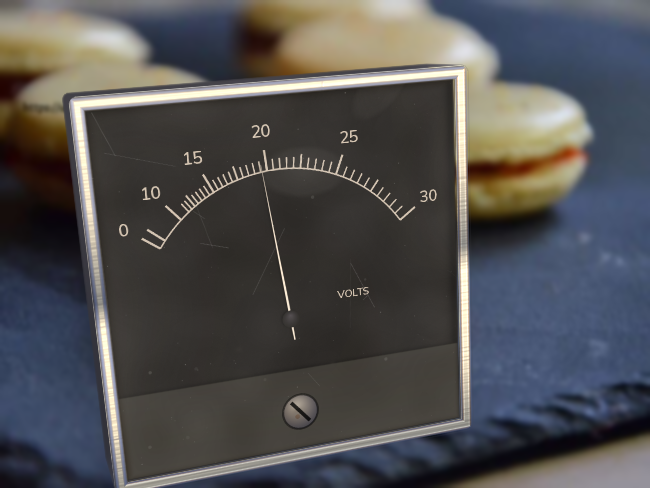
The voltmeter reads 19.5V
